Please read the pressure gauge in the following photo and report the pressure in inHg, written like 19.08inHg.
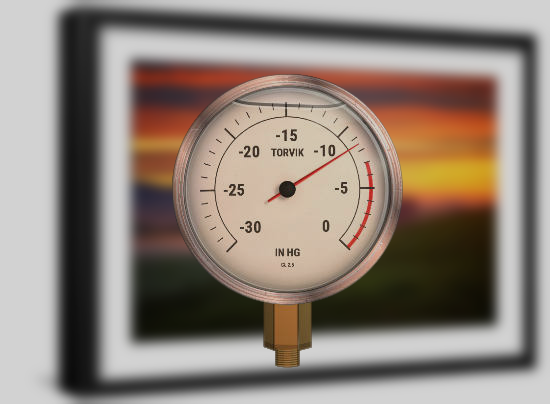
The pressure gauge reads -8.5inHg
